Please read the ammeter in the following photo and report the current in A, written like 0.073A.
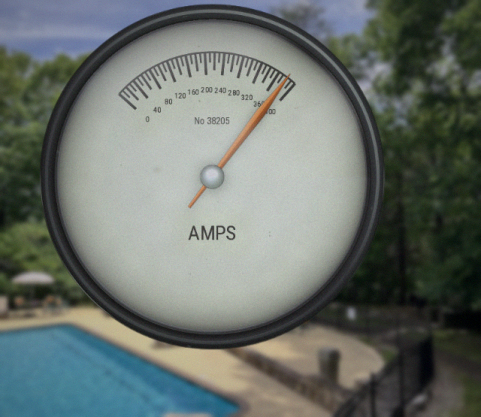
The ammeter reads 380A
